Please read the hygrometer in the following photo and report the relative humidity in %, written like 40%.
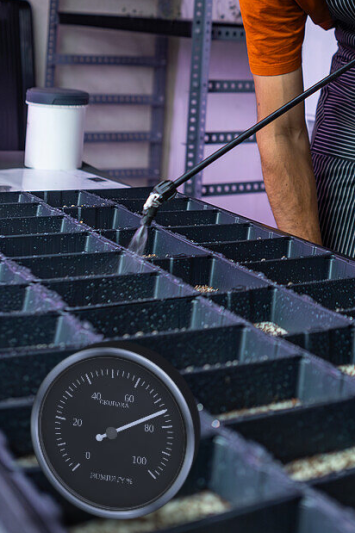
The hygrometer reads 74%
